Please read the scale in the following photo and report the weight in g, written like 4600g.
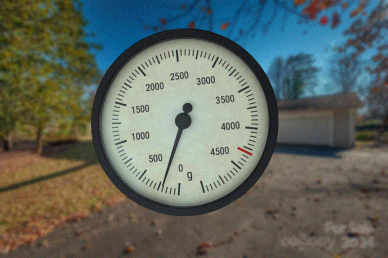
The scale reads 200g
